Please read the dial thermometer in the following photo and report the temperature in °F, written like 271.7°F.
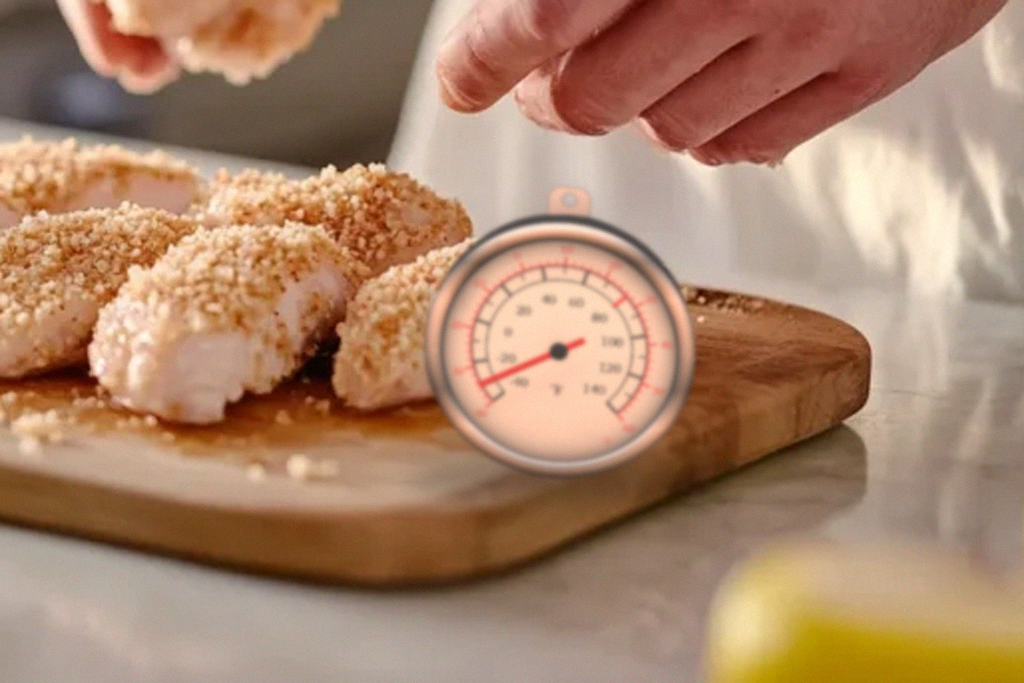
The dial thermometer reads -30°F
